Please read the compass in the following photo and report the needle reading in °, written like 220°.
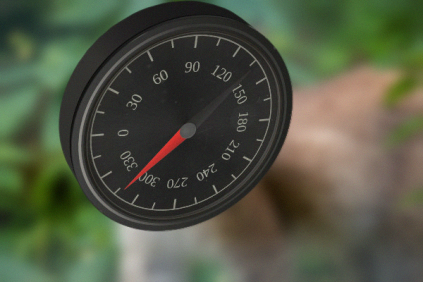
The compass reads 315°
